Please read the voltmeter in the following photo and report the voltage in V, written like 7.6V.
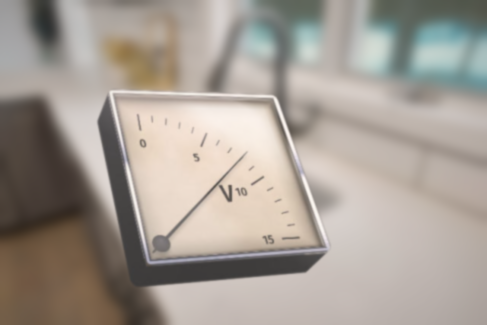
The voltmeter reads 8V
